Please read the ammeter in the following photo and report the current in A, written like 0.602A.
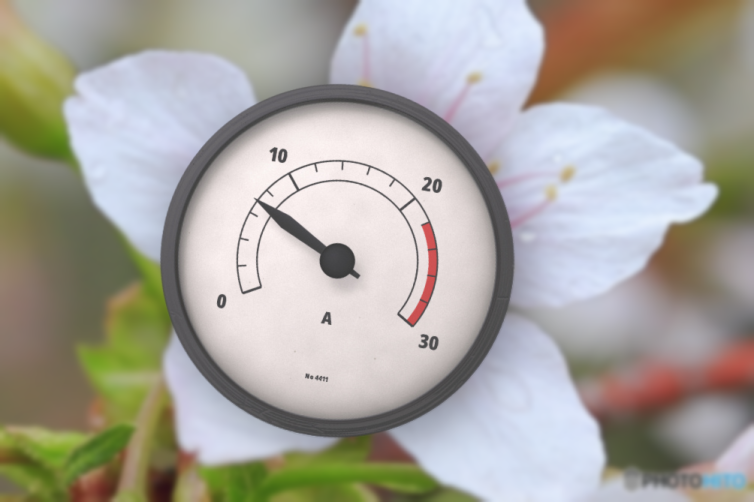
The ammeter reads 7A
